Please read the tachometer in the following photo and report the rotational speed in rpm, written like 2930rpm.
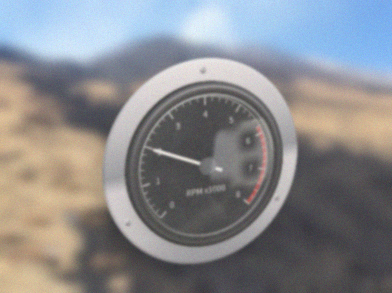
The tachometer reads 2000rpm
